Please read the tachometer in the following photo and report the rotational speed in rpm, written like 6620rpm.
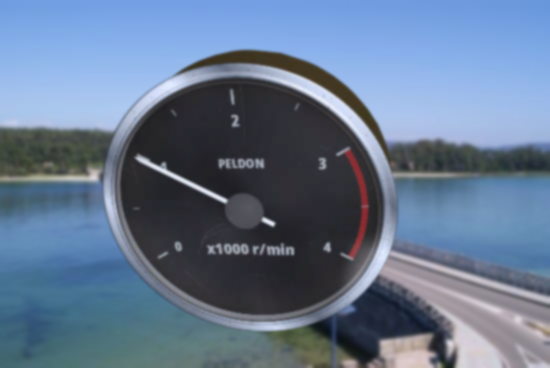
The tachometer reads 1000rpm
